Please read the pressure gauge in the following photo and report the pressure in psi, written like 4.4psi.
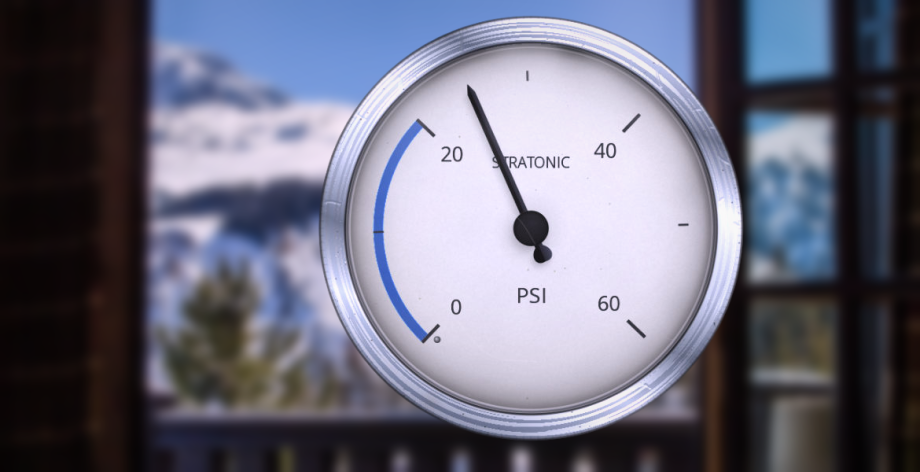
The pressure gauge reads 25psi
